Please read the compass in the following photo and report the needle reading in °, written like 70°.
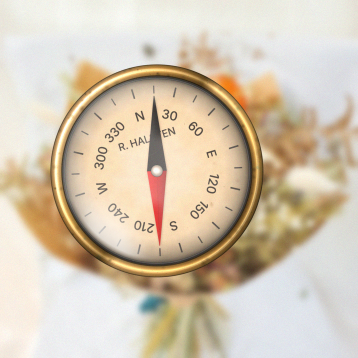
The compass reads 195°
